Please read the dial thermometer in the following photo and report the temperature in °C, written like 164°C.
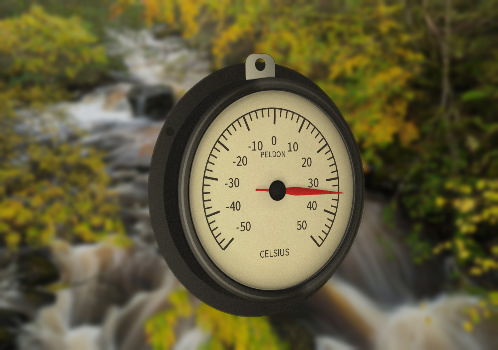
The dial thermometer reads 34°C
